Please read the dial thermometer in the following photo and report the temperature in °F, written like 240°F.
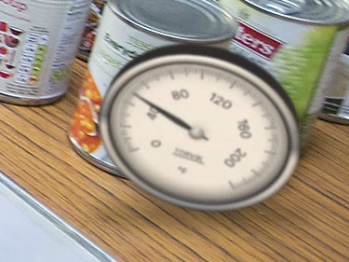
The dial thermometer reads 50°F
